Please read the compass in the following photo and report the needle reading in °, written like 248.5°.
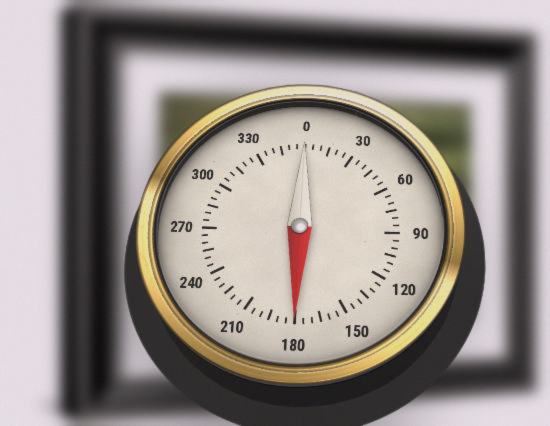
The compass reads 180°
